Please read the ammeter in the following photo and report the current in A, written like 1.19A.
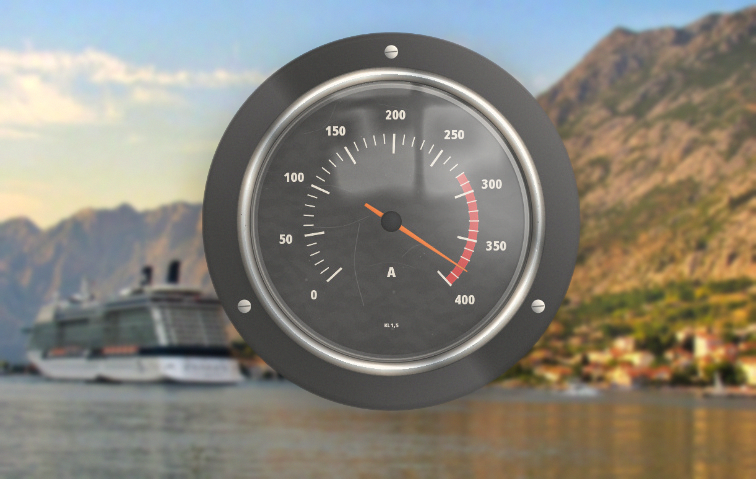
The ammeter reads 380A
